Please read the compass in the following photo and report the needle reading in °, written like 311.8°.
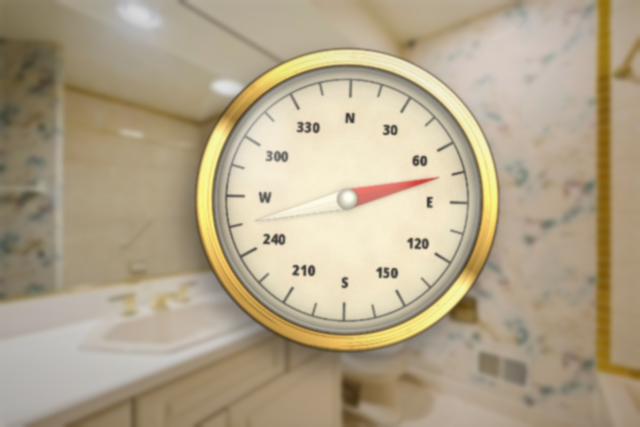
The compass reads 75°
